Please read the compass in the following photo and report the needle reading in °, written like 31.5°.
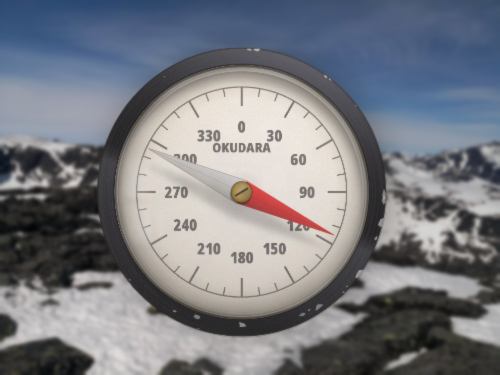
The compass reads 115°
